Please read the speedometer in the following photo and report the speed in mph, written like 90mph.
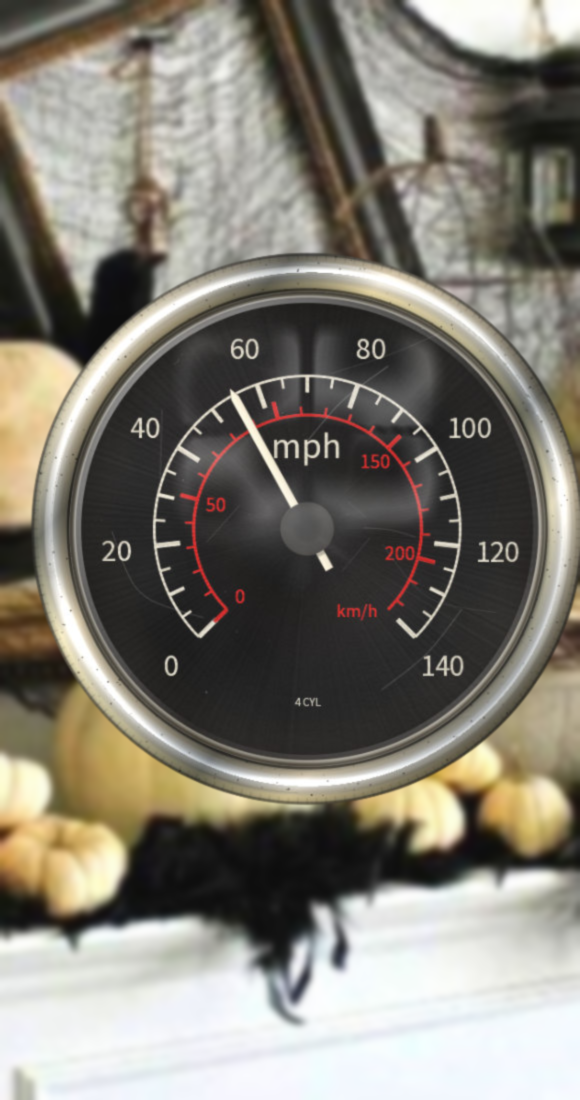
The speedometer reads 55mph
